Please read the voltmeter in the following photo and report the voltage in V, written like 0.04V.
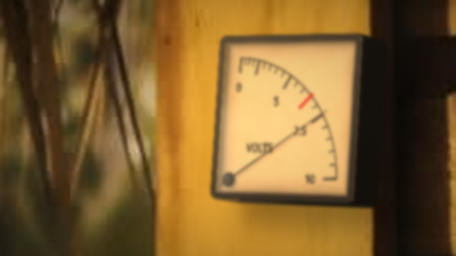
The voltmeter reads 7.5V
